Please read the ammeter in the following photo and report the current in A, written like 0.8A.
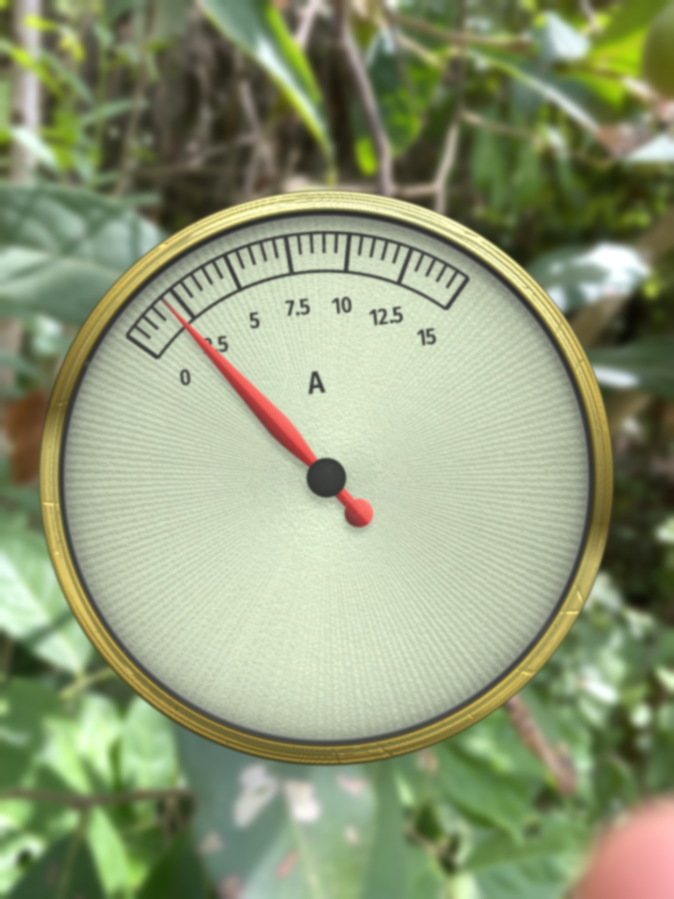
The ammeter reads 2A
